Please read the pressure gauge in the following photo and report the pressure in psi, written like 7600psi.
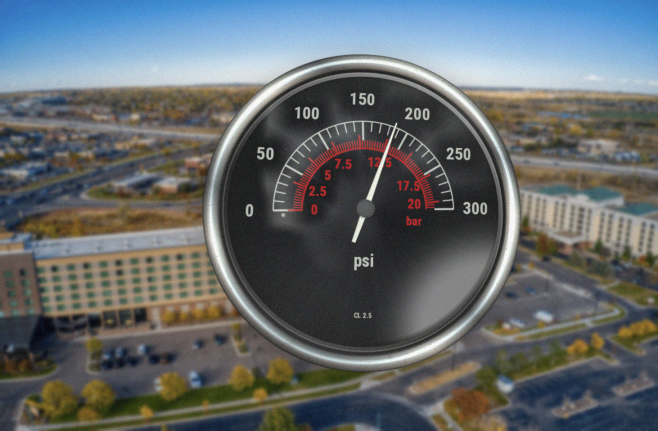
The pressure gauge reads 185psi
